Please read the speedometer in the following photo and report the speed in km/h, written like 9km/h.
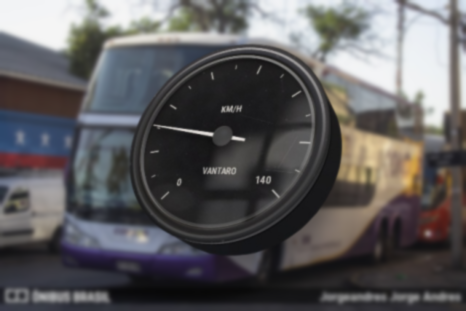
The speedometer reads 30km/h
